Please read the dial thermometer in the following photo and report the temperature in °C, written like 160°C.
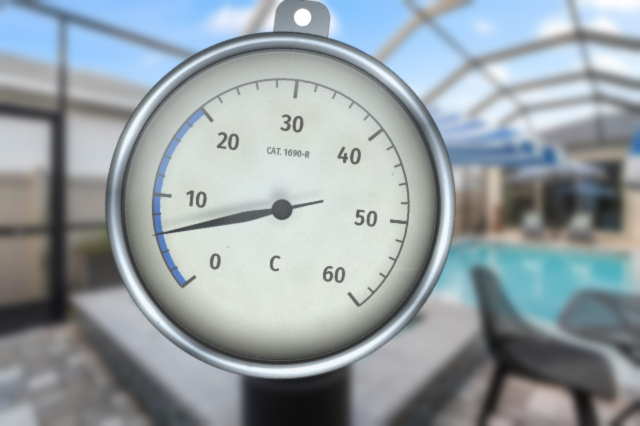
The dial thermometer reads 6°C
